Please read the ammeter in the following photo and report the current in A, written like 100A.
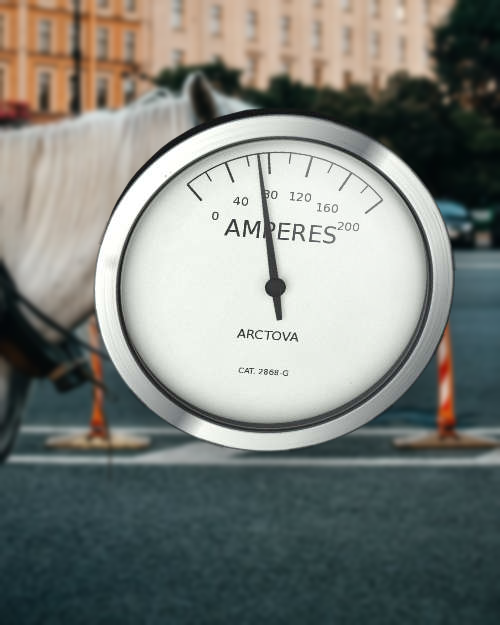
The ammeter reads 70A
